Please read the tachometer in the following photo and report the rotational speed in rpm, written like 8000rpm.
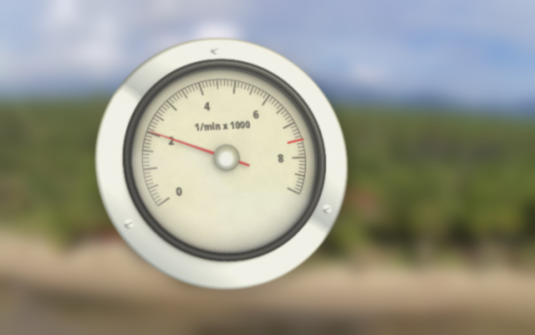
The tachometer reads 2000rpm
